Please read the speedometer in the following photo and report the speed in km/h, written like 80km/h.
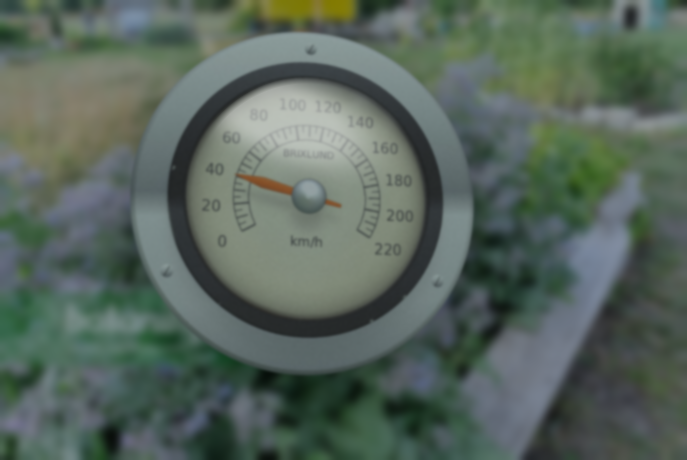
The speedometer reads 40km/h
